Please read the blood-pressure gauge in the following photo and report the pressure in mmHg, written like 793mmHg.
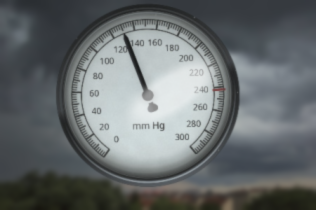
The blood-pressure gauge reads 130mmHg
